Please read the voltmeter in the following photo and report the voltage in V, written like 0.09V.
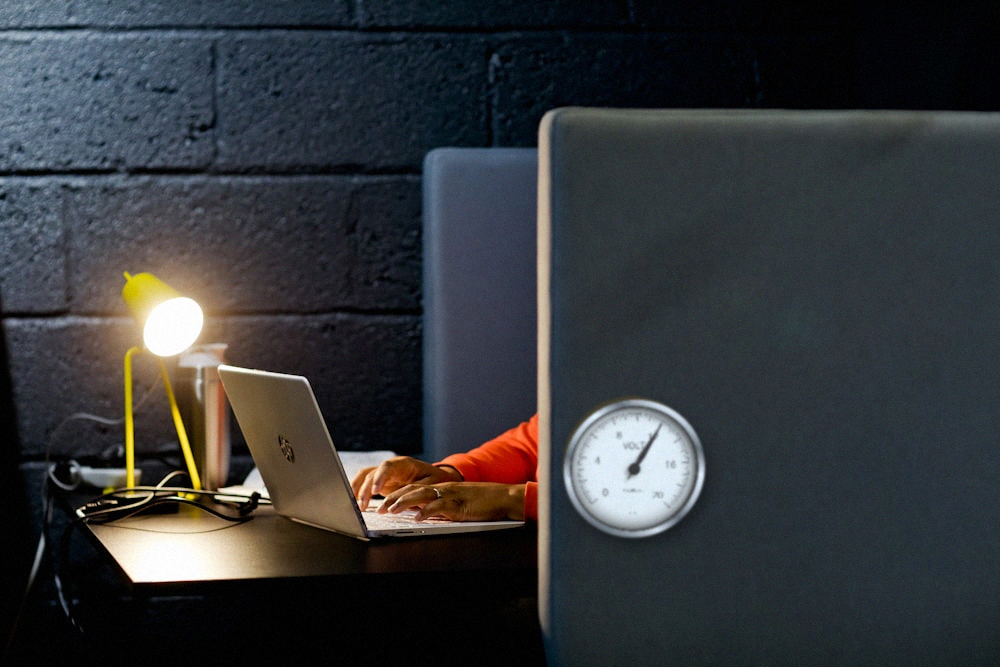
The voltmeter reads 12V
